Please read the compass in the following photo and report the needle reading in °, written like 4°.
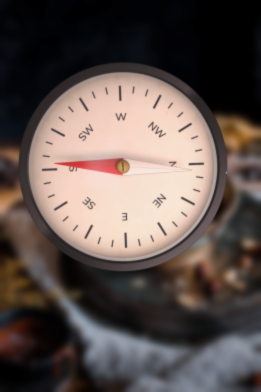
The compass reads 185°
